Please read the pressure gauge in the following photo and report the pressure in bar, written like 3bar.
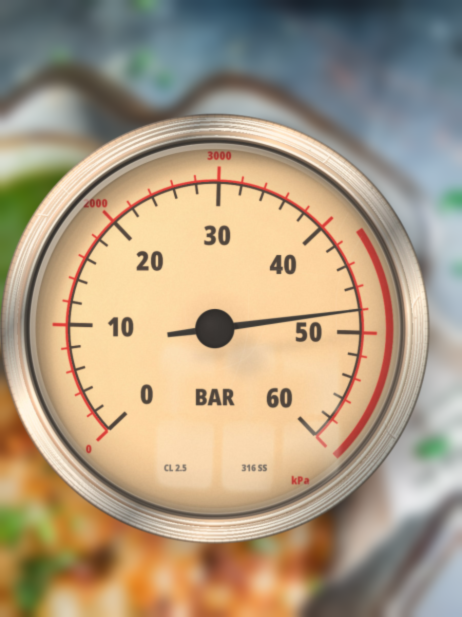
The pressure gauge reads 48bar
